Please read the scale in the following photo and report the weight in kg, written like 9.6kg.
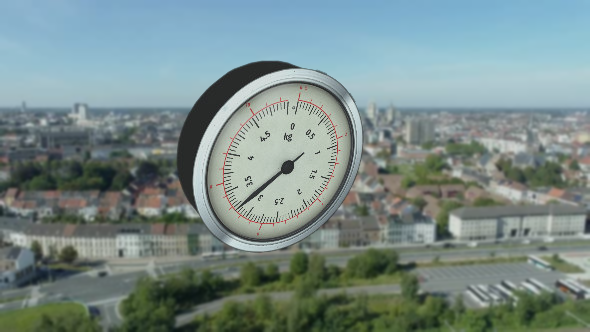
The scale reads 3.25kg
